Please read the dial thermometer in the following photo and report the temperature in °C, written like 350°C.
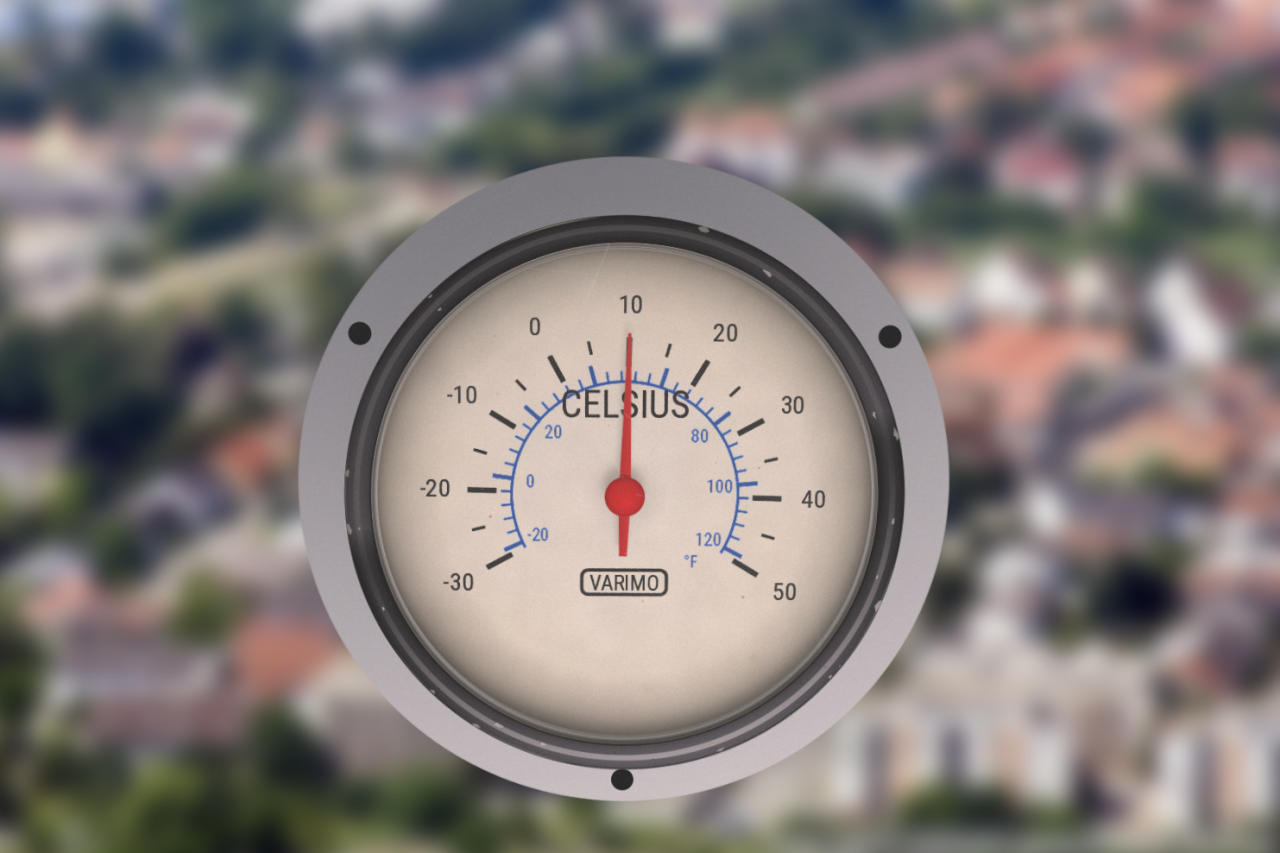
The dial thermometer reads 10°C
